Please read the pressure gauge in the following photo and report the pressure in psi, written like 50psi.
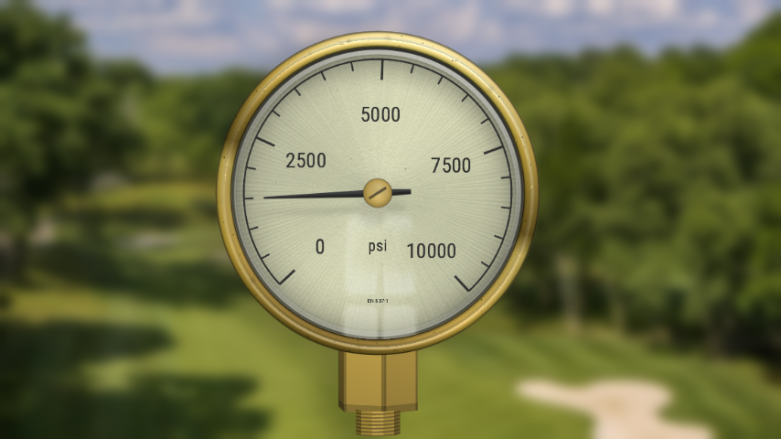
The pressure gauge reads 1500psi
